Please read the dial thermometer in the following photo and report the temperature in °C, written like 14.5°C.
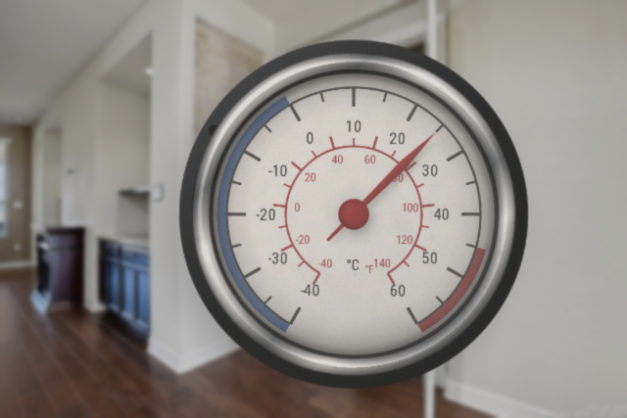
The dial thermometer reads 25°C
